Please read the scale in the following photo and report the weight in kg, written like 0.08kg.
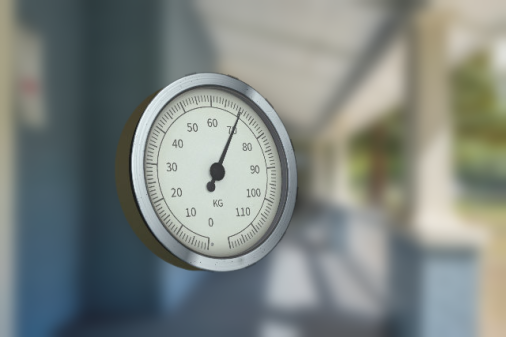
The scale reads 70kg
